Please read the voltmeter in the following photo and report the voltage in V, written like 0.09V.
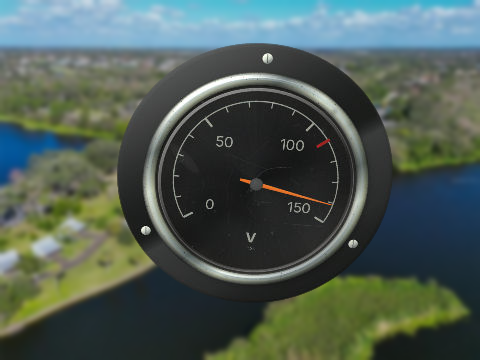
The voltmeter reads 140V
